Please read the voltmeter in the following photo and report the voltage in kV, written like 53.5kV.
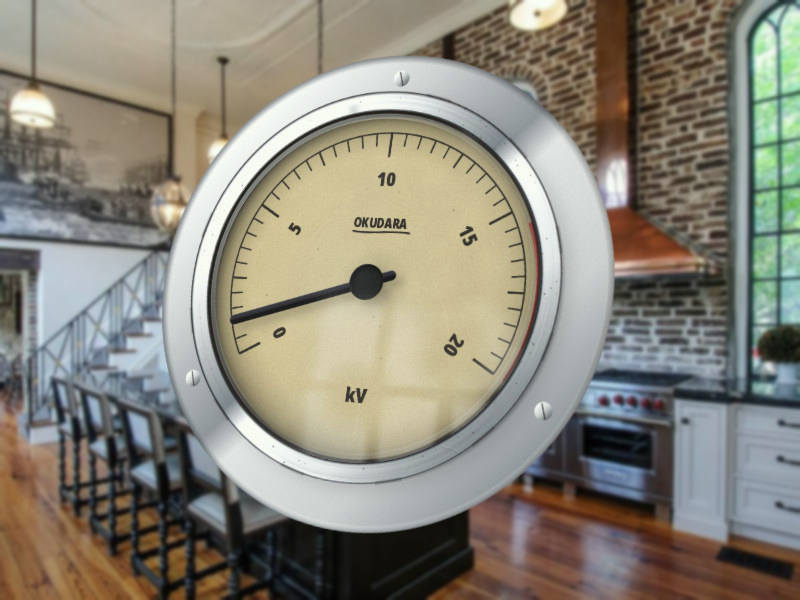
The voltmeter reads 1kV
